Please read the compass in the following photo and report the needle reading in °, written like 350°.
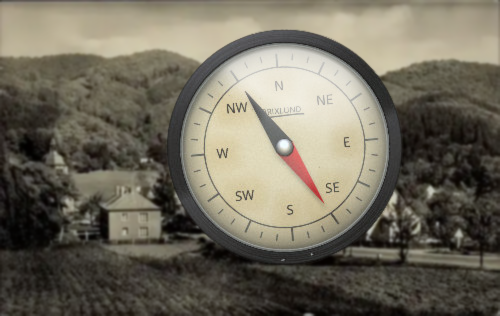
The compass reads 150°
